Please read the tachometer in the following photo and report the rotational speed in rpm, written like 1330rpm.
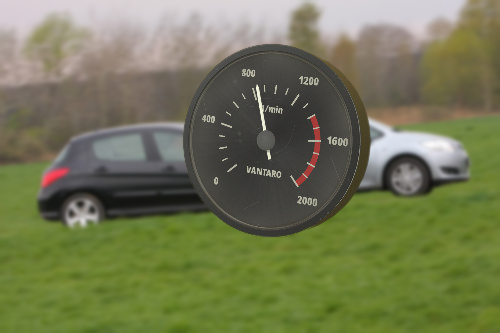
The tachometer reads 850rpm
